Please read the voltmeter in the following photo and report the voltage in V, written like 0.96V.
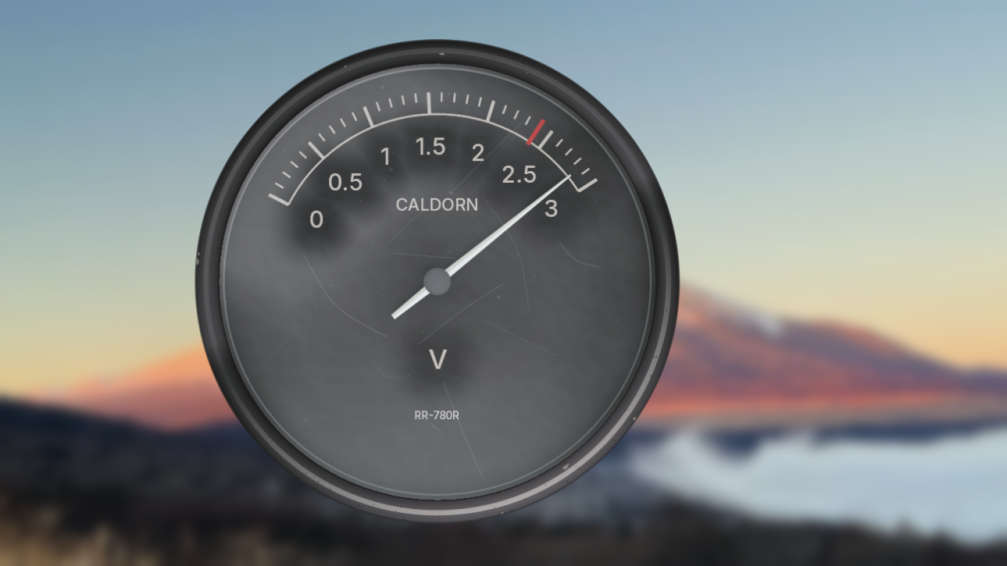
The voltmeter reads 2.85V
